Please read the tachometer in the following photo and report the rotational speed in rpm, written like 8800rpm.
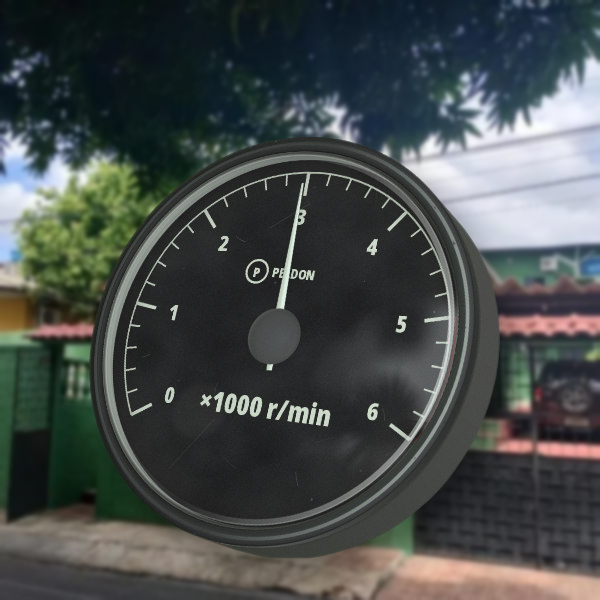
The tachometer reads 3000rpm
